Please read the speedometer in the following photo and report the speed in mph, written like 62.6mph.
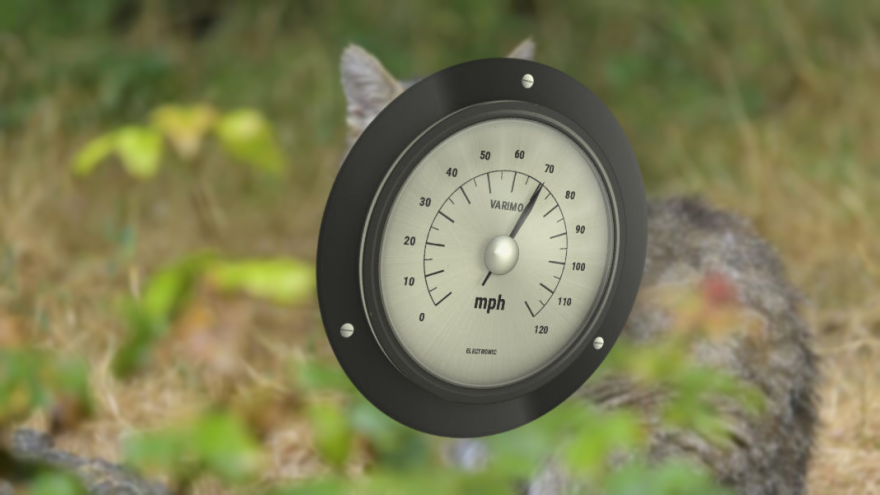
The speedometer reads 70mph
